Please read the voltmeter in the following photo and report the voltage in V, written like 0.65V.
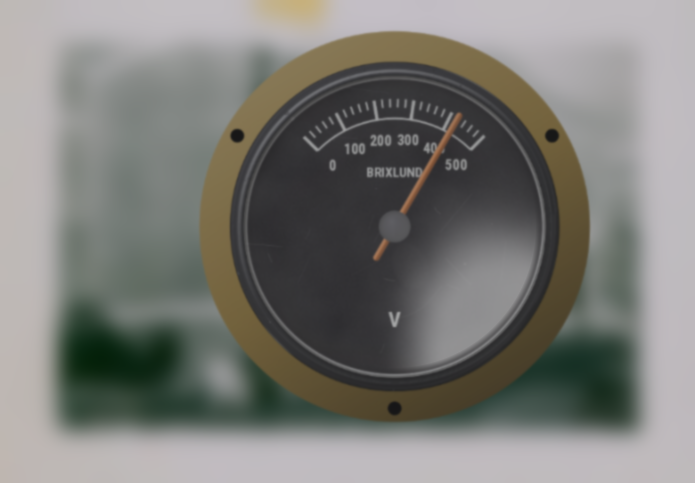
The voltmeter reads 420V
